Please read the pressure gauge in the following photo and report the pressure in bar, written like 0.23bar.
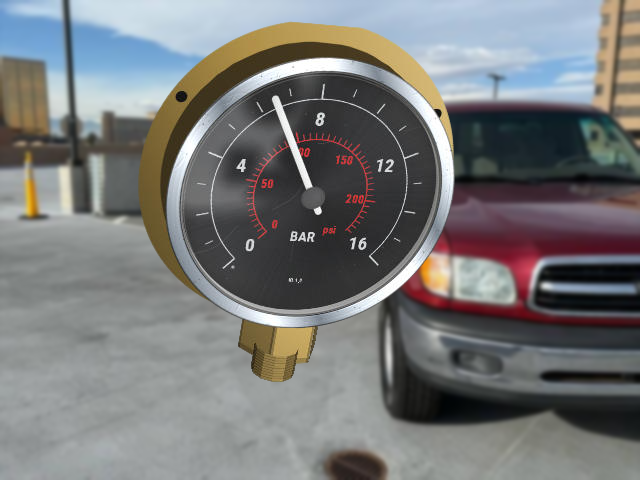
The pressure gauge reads 6.5bar
